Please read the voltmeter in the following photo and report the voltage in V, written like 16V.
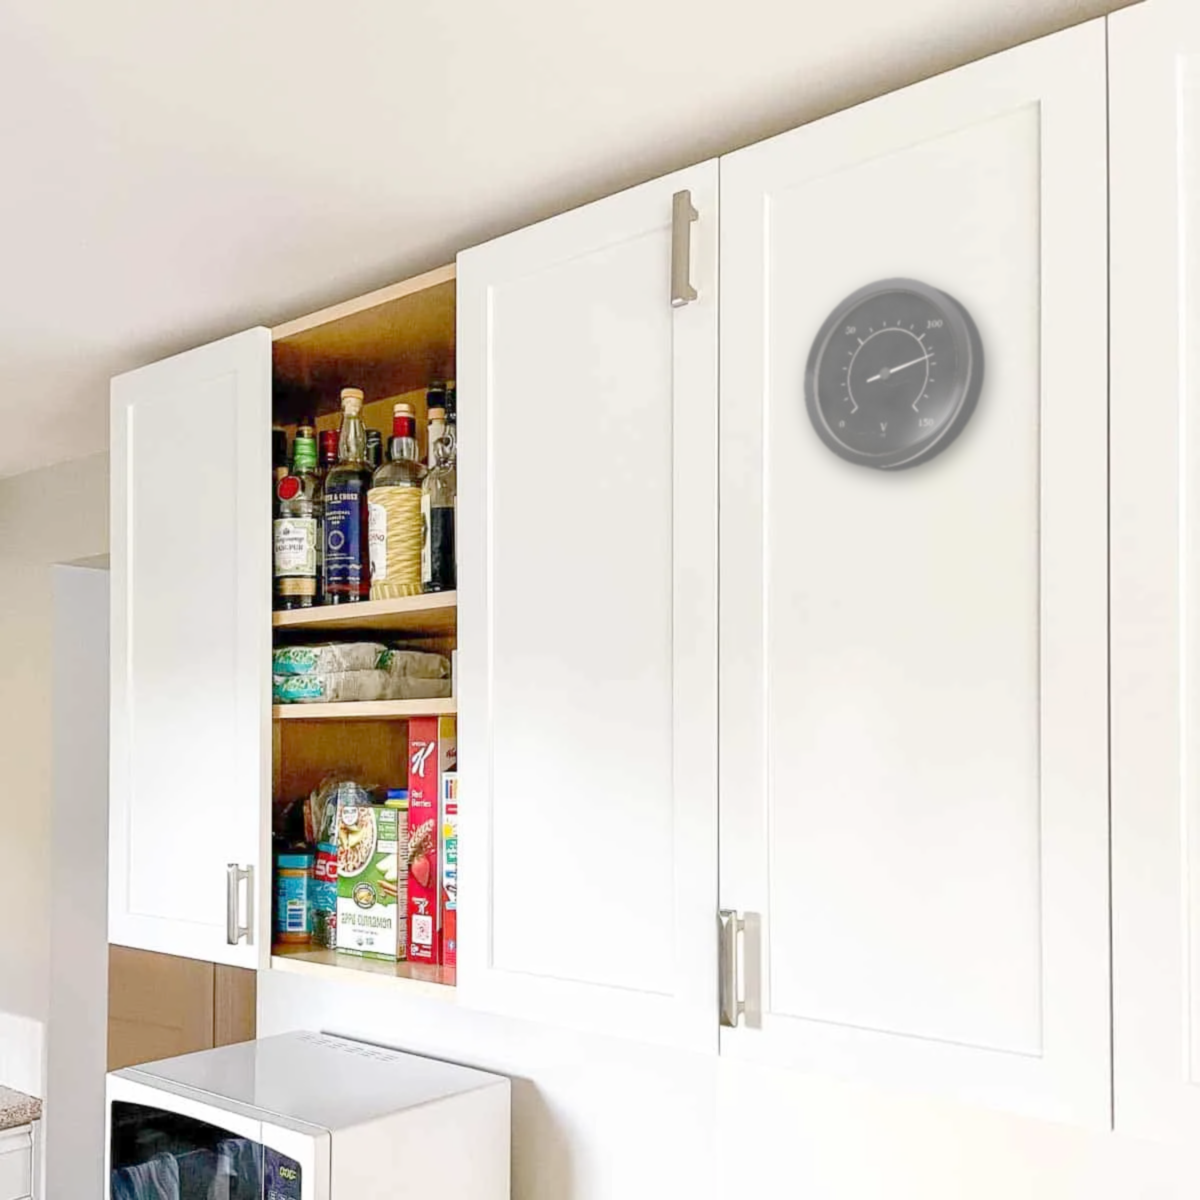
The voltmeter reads 115V
